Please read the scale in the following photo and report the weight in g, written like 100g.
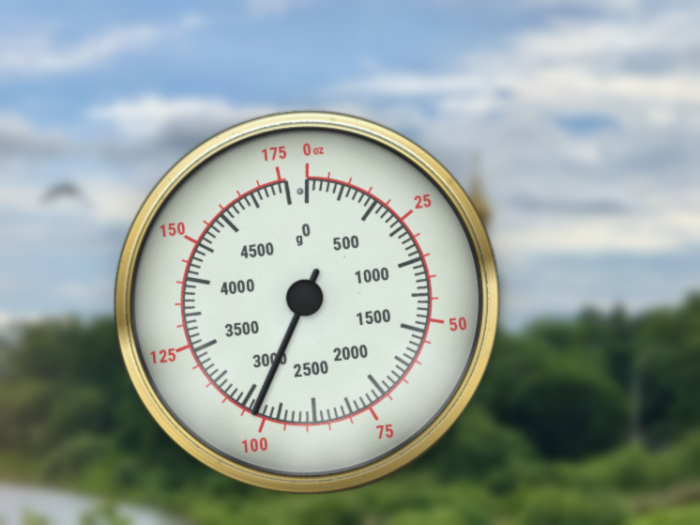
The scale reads 2900g
